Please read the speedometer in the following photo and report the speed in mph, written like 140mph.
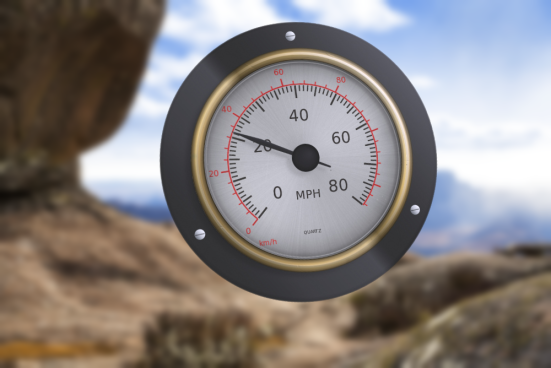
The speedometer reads 21mph
